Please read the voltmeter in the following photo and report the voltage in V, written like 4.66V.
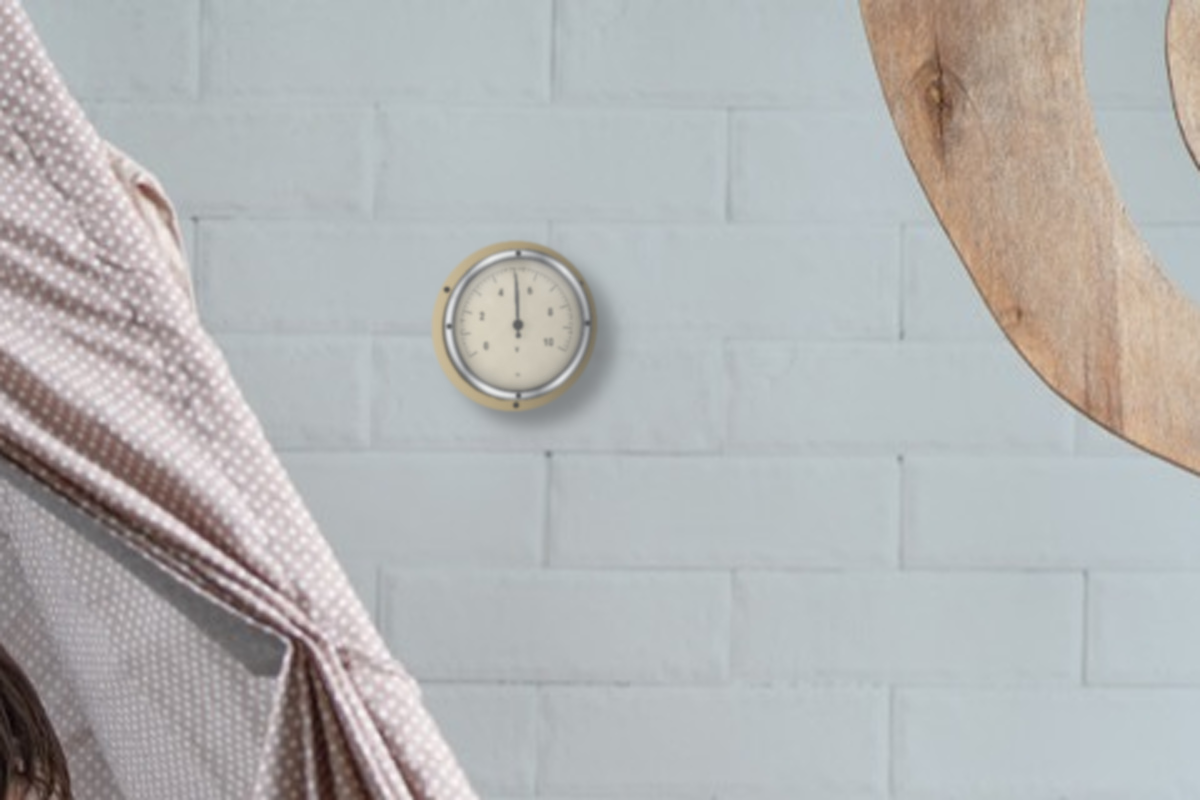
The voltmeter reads 5V
